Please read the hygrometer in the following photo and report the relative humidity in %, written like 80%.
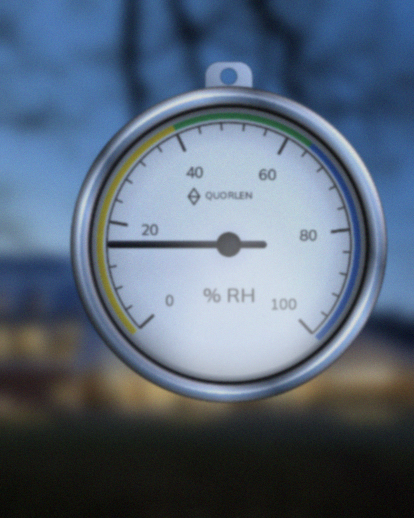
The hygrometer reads 16%
